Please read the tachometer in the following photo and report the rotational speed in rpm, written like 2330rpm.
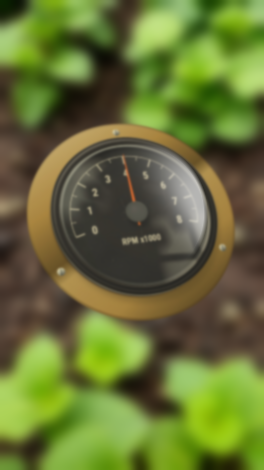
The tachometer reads 4000rpm
